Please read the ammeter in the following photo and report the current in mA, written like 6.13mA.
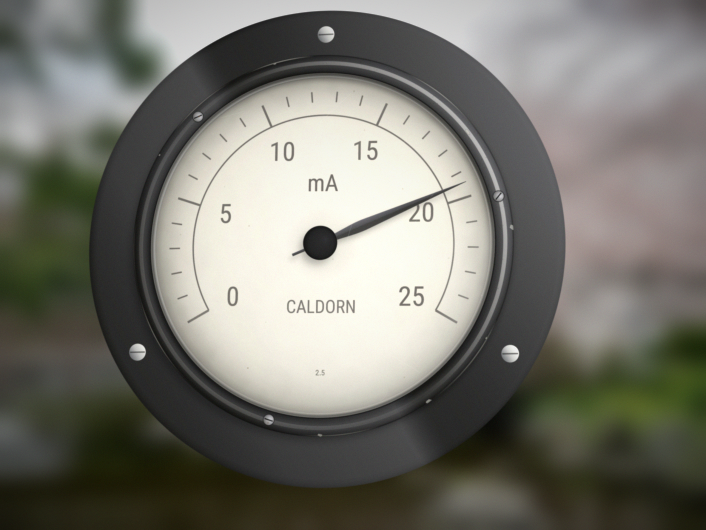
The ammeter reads 19.5mA
